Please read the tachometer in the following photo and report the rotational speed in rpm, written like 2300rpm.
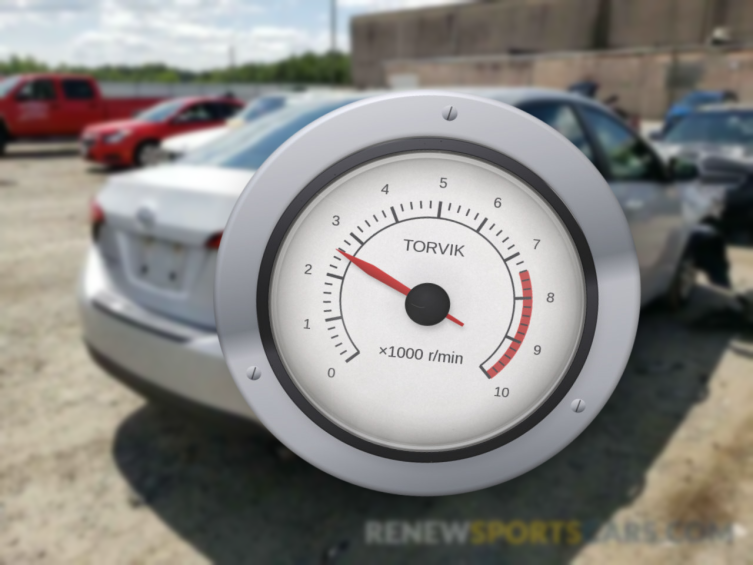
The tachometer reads 2600rpm
